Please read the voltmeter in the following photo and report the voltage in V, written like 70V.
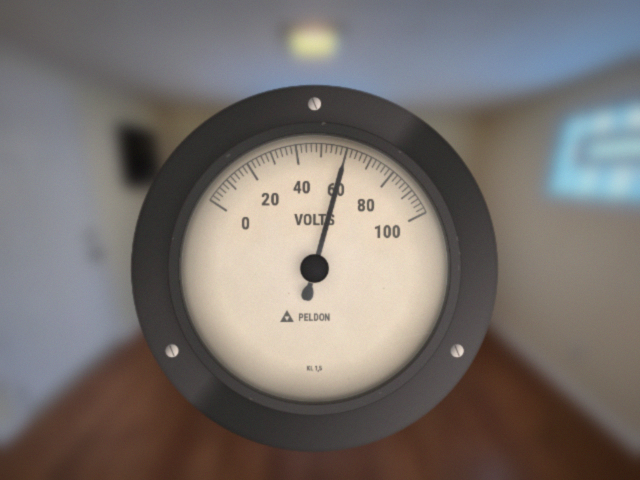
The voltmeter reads 60V
